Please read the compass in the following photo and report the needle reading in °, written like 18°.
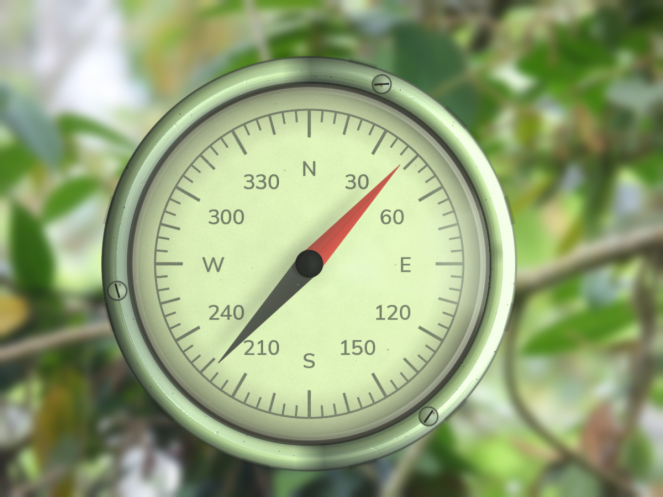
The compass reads 42.5°
